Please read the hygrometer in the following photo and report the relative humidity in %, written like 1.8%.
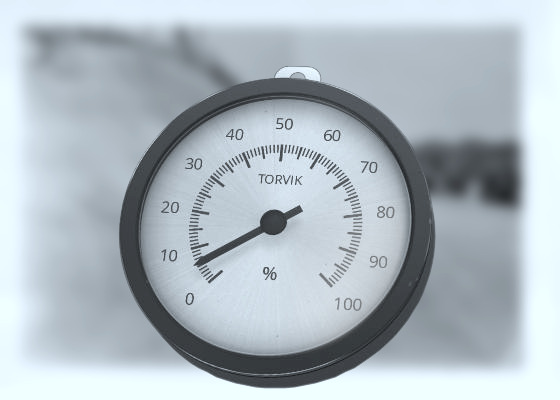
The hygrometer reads 5%
